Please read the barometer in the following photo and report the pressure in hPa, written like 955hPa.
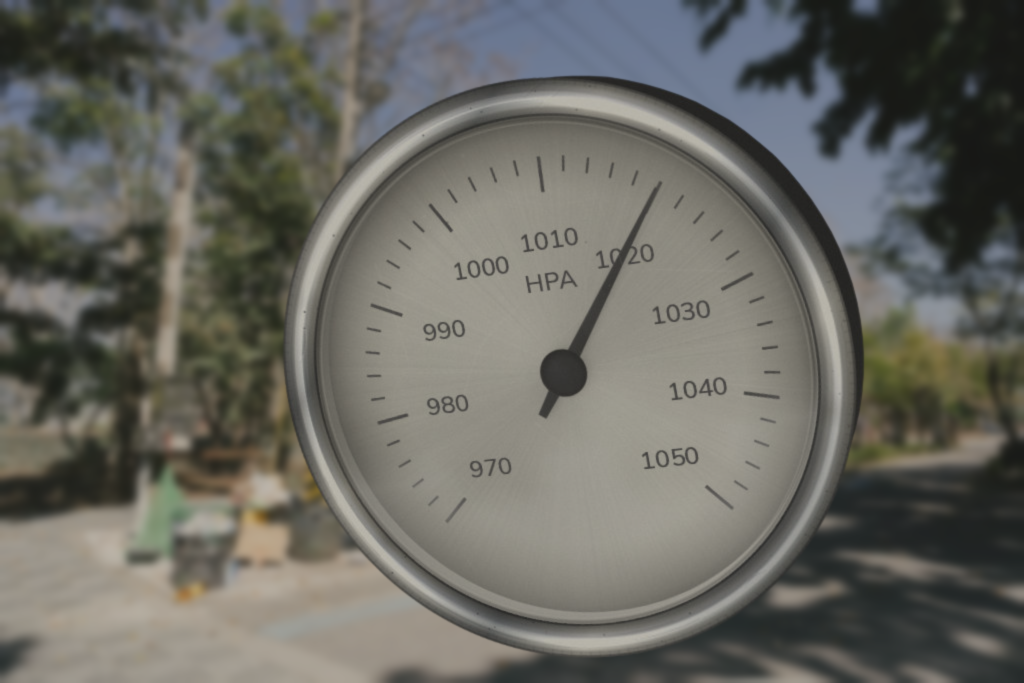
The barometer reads 1020hPa
